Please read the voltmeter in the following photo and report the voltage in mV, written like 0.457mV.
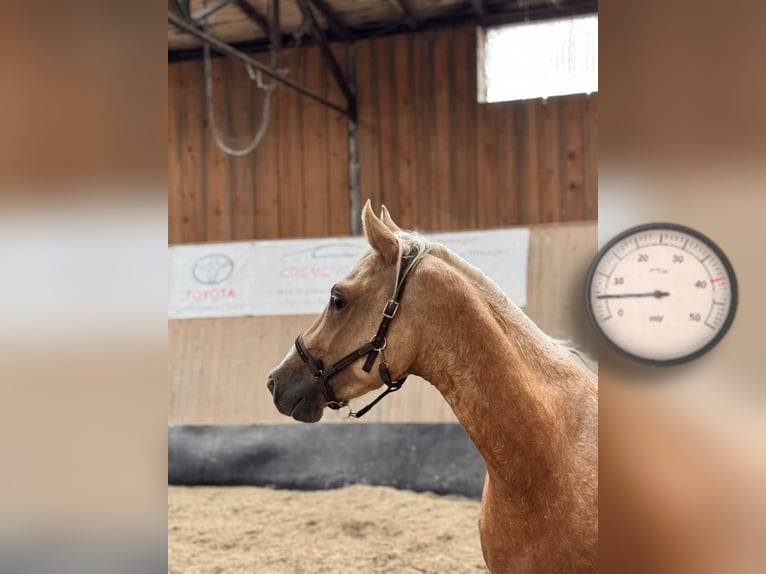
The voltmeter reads 5mV
